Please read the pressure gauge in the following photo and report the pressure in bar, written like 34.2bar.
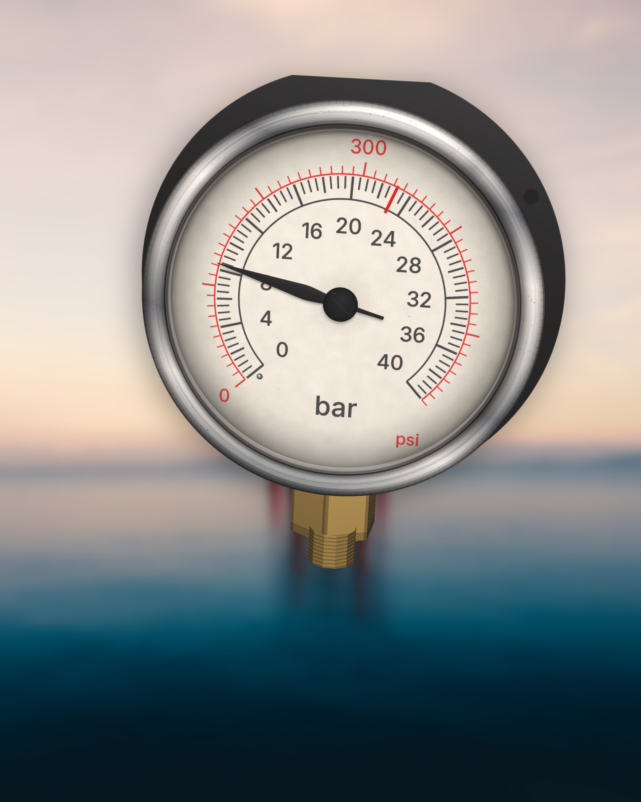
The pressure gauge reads 8.5bar
